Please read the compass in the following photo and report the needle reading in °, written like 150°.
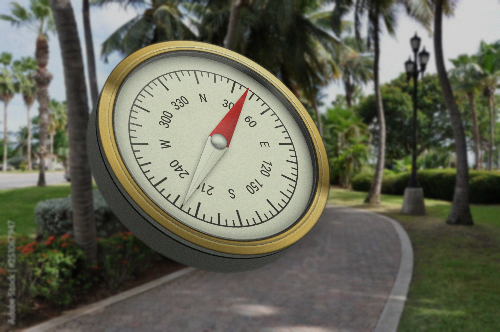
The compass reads 40°
